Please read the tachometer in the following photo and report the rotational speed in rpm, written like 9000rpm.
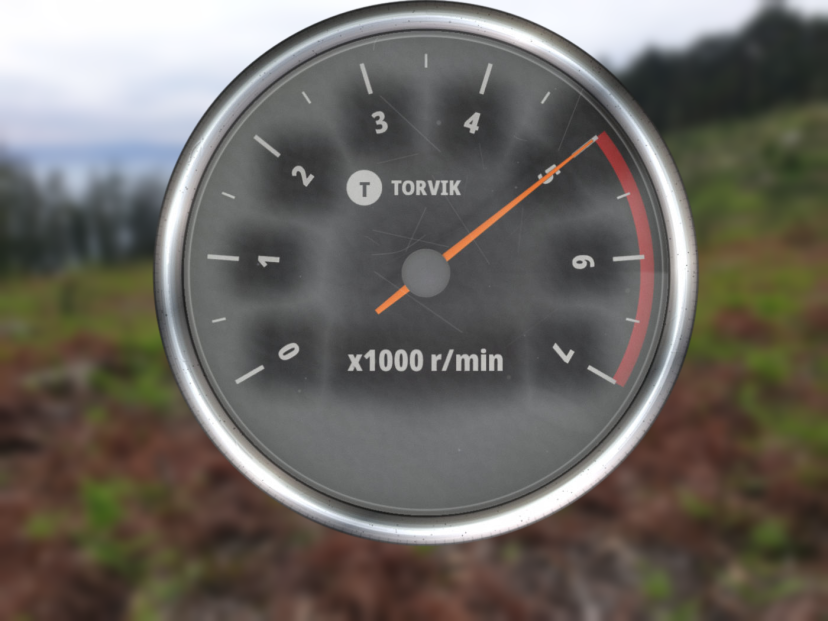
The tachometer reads 5000rpm
